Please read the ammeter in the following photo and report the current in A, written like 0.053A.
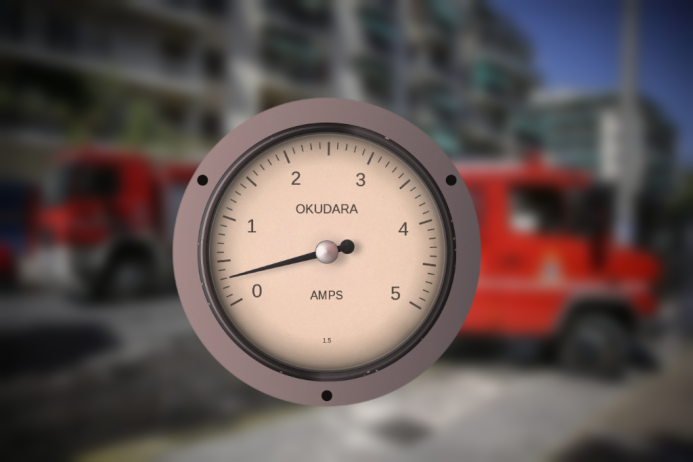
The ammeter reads 0.3A
